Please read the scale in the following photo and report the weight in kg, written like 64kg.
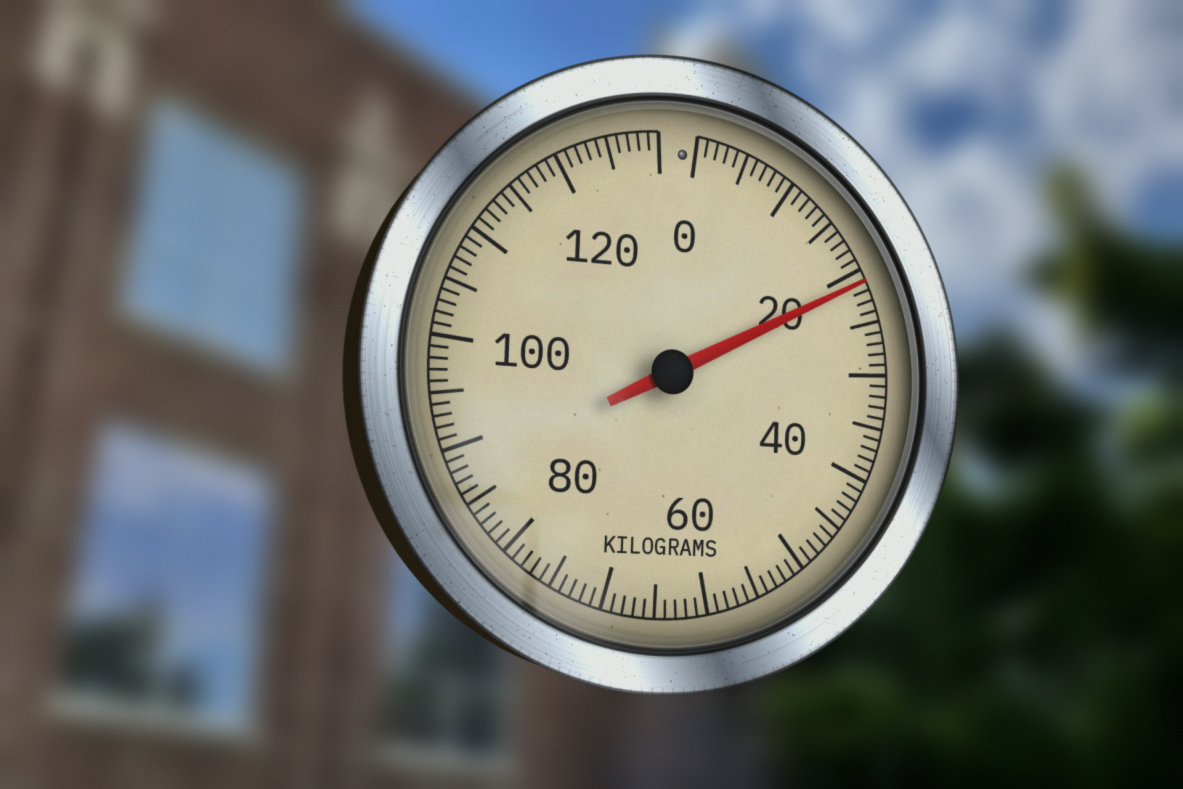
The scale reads 21kg
